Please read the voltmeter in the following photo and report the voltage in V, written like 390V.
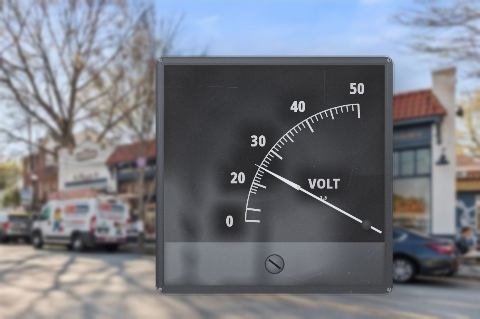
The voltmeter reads 25V
